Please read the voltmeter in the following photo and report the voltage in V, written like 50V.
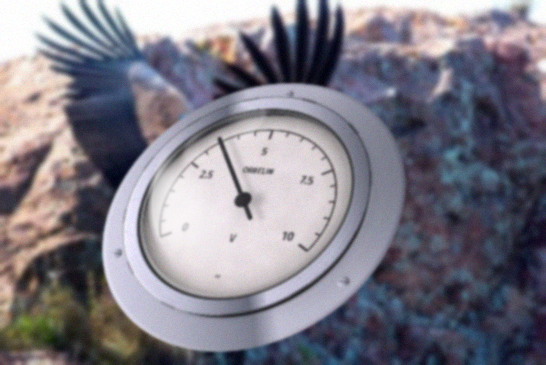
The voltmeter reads 3.5V
